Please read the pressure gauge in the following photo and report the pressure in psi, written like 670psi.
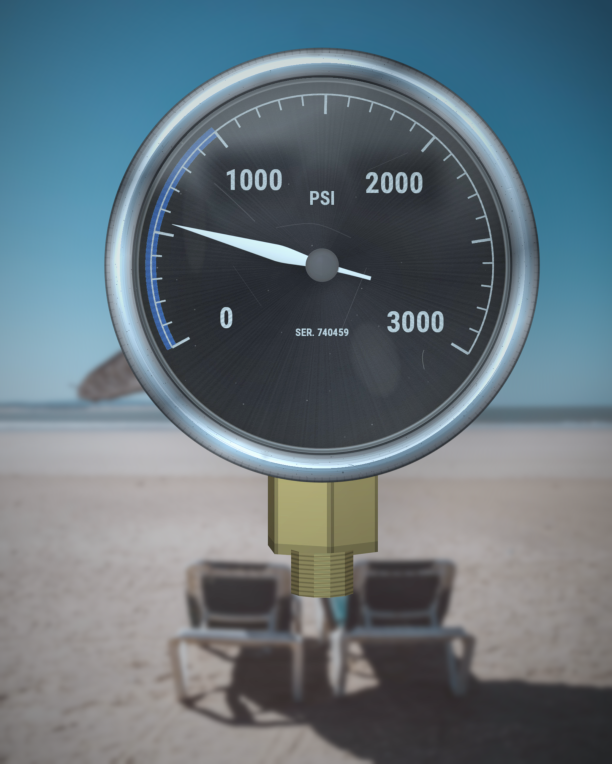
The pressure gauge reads 550psi
